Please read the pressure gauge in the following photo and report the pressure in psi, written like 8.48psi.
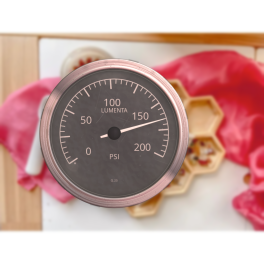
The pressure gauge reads 165psi
